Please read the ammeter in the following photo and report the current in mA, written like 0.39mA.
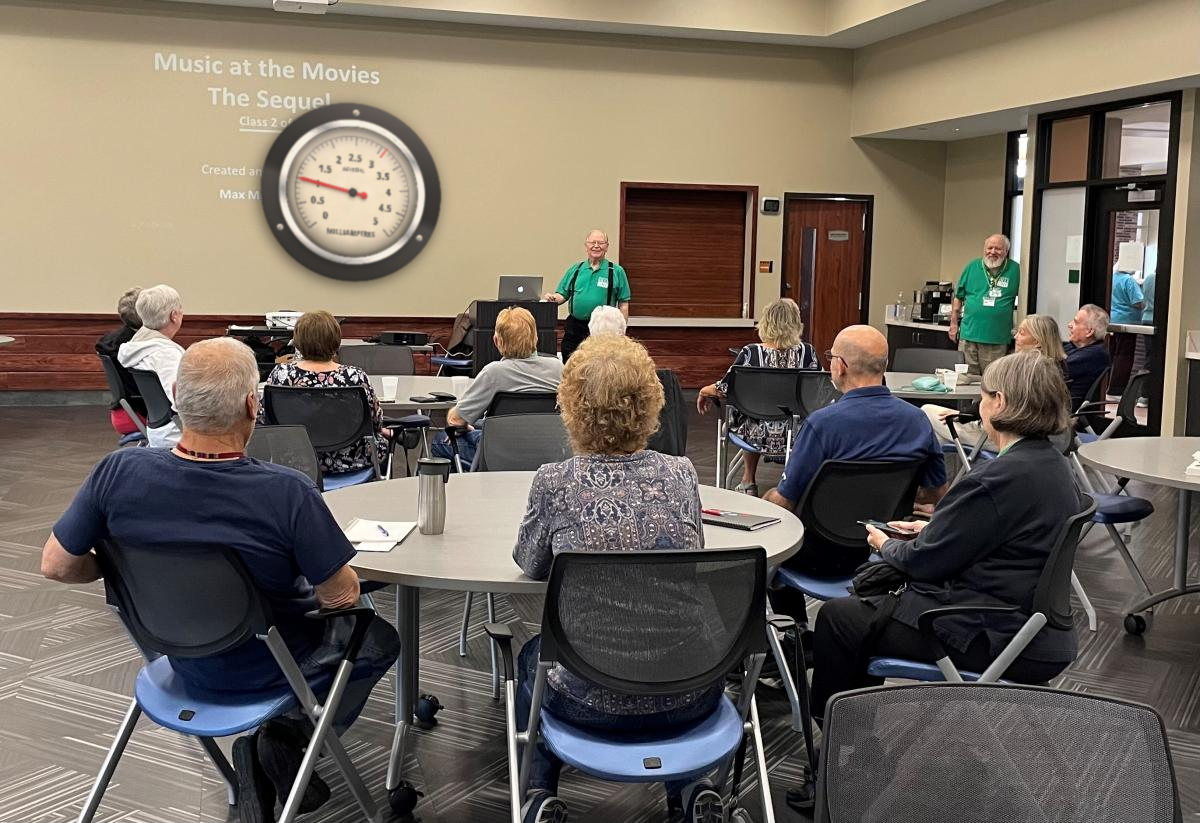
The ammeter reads 1mA
